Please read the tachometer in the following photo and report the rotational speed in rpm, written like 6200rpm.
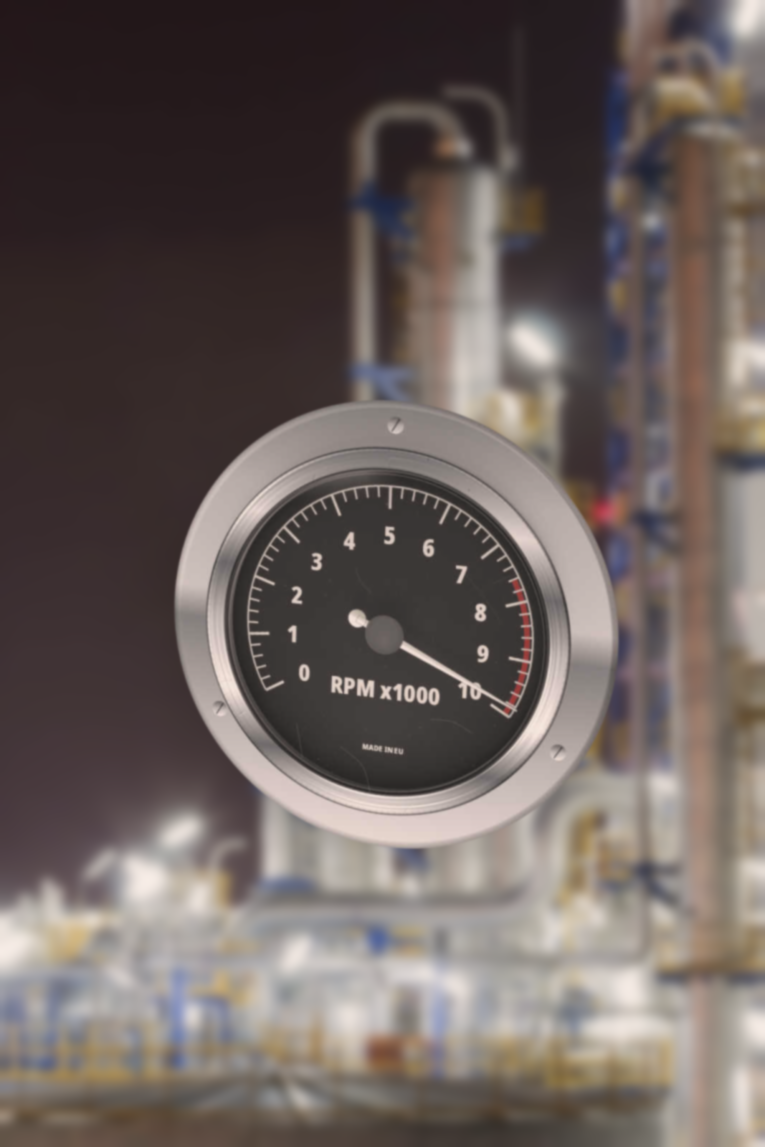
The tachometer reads 9800rpm
